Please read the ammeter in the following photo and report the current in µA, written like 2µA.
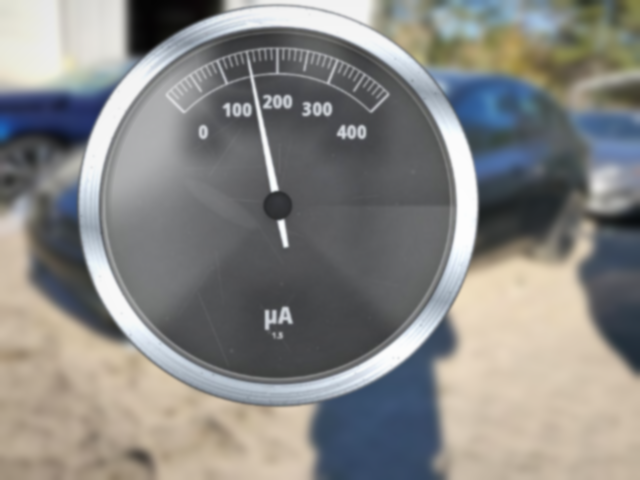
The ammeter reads 150µA
